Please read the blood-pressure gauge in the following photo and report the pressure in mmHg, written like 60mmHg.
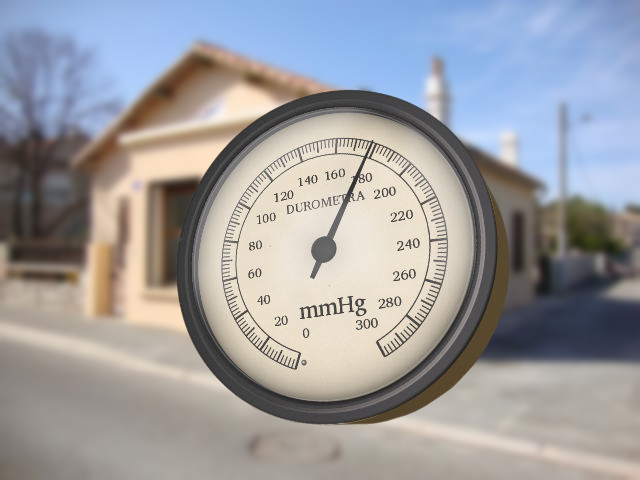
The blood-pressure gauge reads 180mmHg
